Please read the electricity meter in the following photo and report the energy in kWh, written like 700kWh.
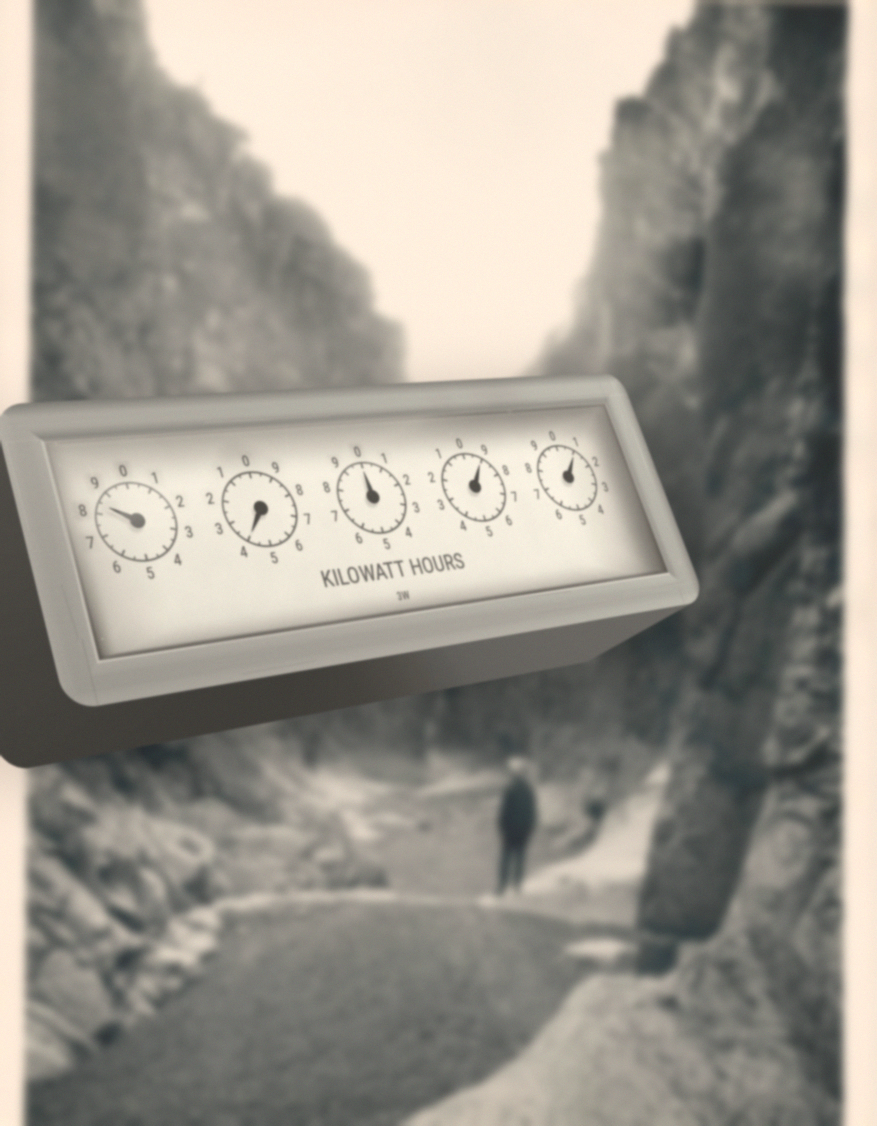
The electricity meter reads 83991kWh
